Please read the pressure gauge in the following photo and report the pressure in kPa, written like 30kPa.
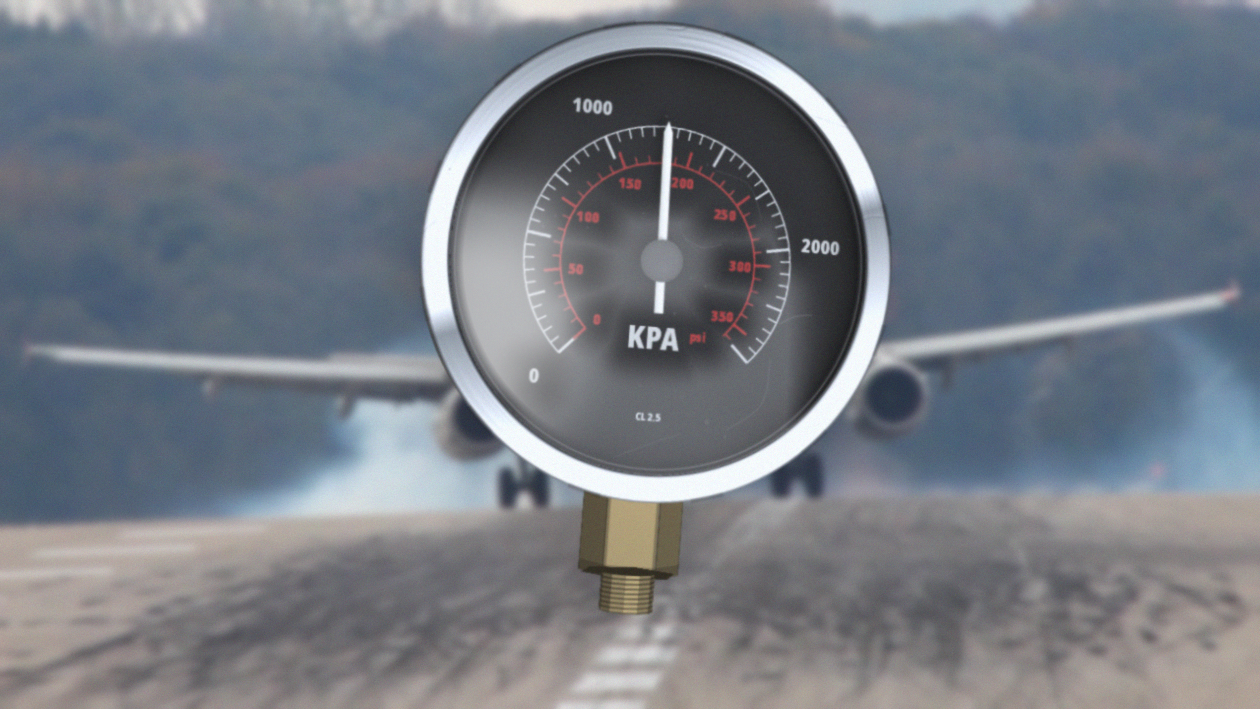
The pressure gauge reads 1250kPa
